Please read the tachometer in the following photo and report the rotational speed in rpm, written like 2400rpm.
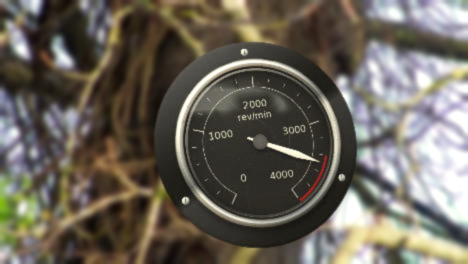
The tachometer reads 3500rpm
